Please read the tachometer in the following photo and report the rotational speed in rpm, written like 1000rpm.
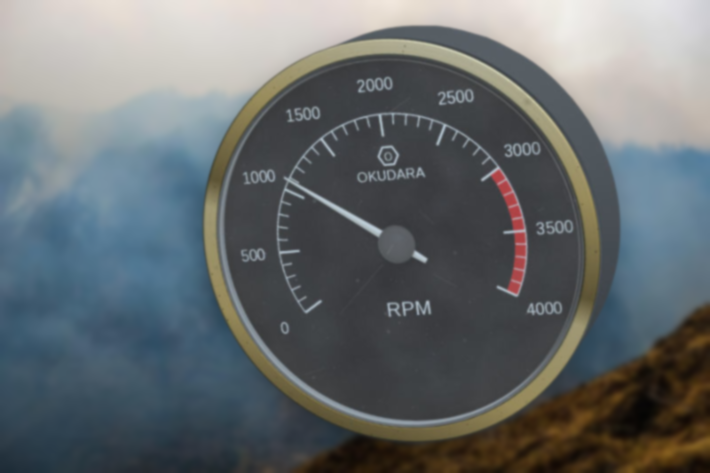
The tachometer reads 1100rpm
